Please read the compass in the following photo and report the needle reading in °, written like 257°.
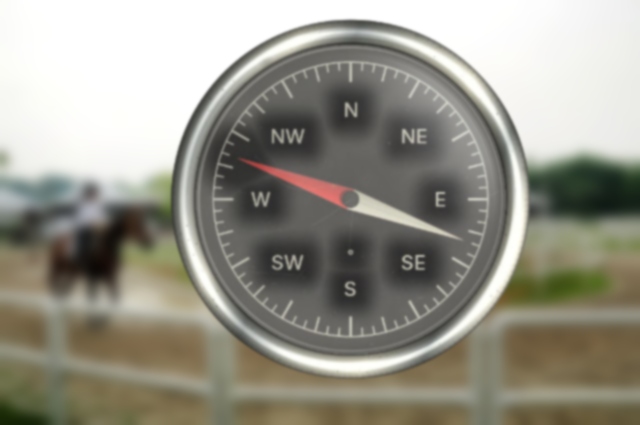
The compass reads 290°
